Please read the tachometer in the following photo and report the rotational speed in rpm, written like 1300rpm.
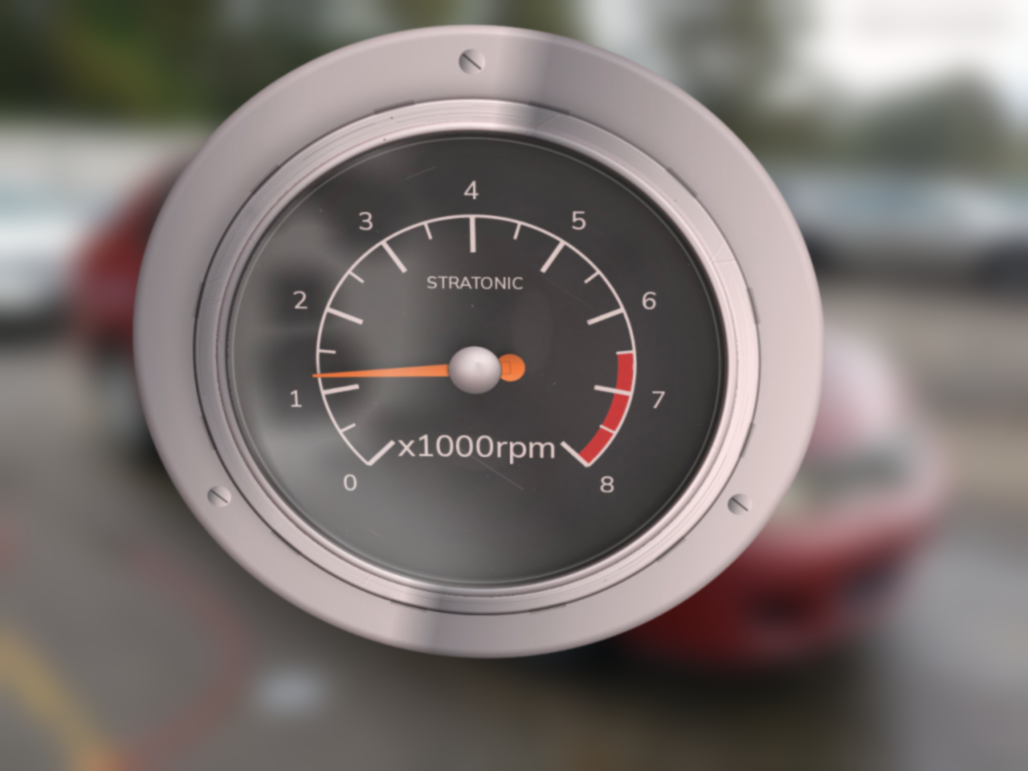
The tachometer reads 1250rpm
